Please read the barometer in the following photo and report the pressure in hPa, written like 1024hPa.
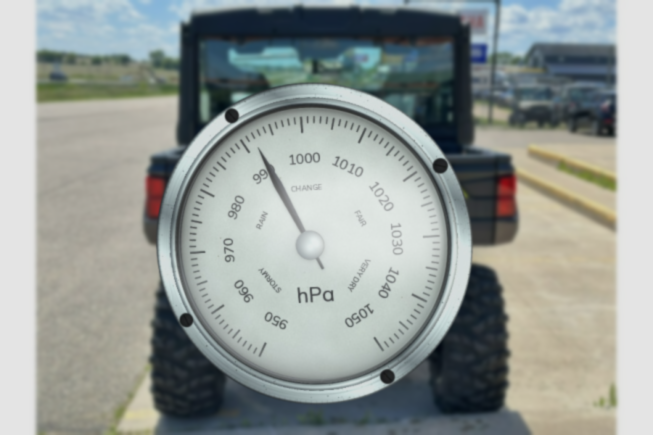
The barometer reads 992hPa
